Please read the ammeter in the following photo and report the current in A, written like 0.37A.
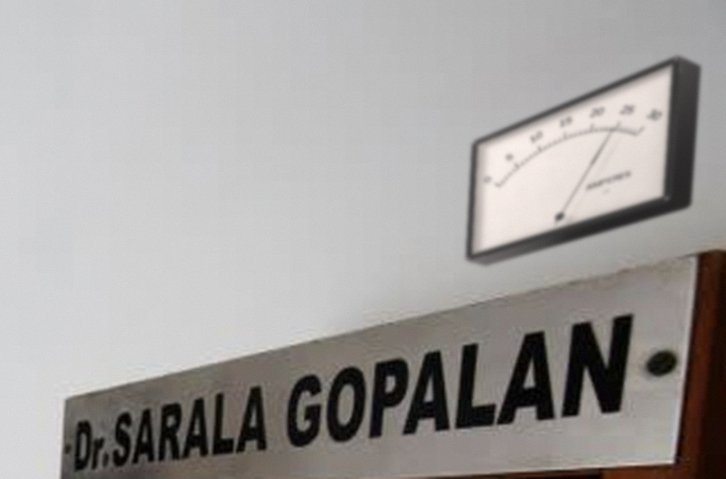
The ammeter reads 25A
